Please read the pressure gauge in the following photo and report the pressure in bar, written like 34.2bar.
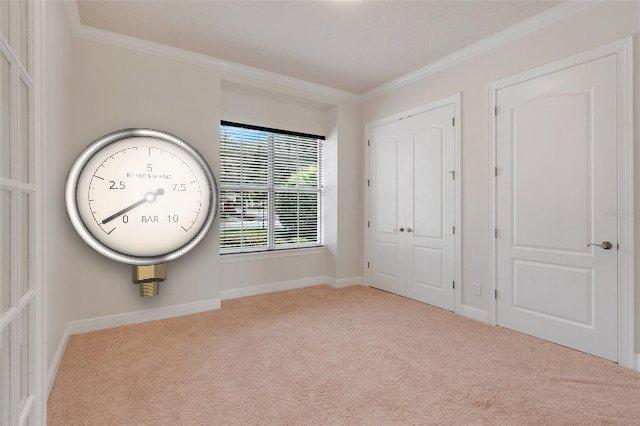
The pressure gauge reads 0.5bar
